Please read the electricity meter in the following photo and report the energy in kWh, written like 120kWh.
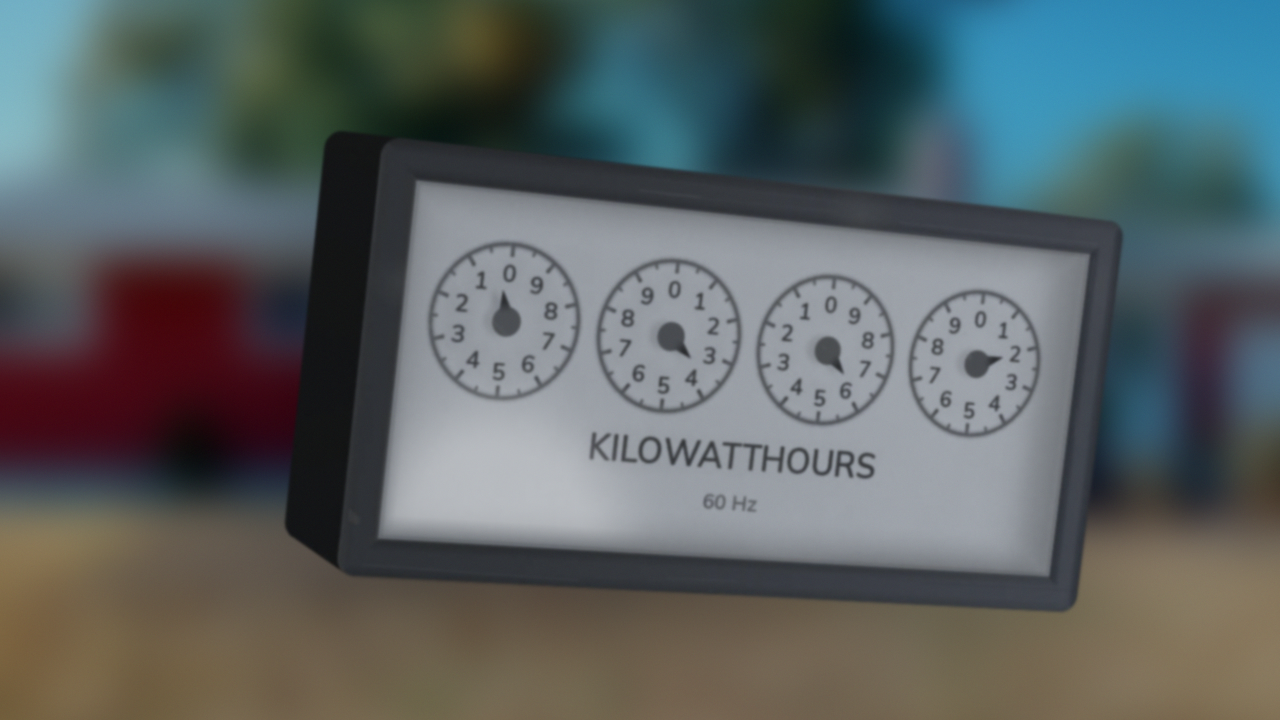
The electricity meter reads 362kWh
